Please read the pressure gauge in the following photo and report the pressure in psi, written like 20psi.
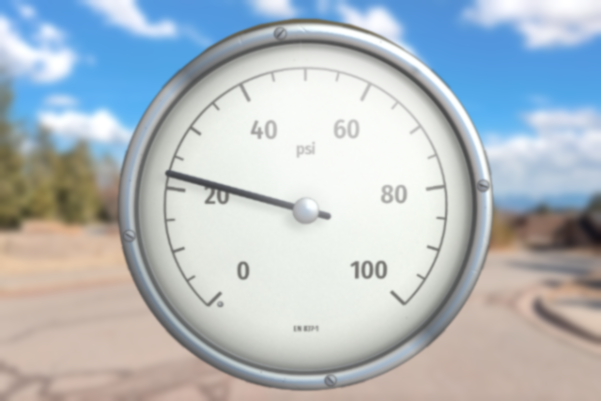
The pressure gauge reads 22.5psi
